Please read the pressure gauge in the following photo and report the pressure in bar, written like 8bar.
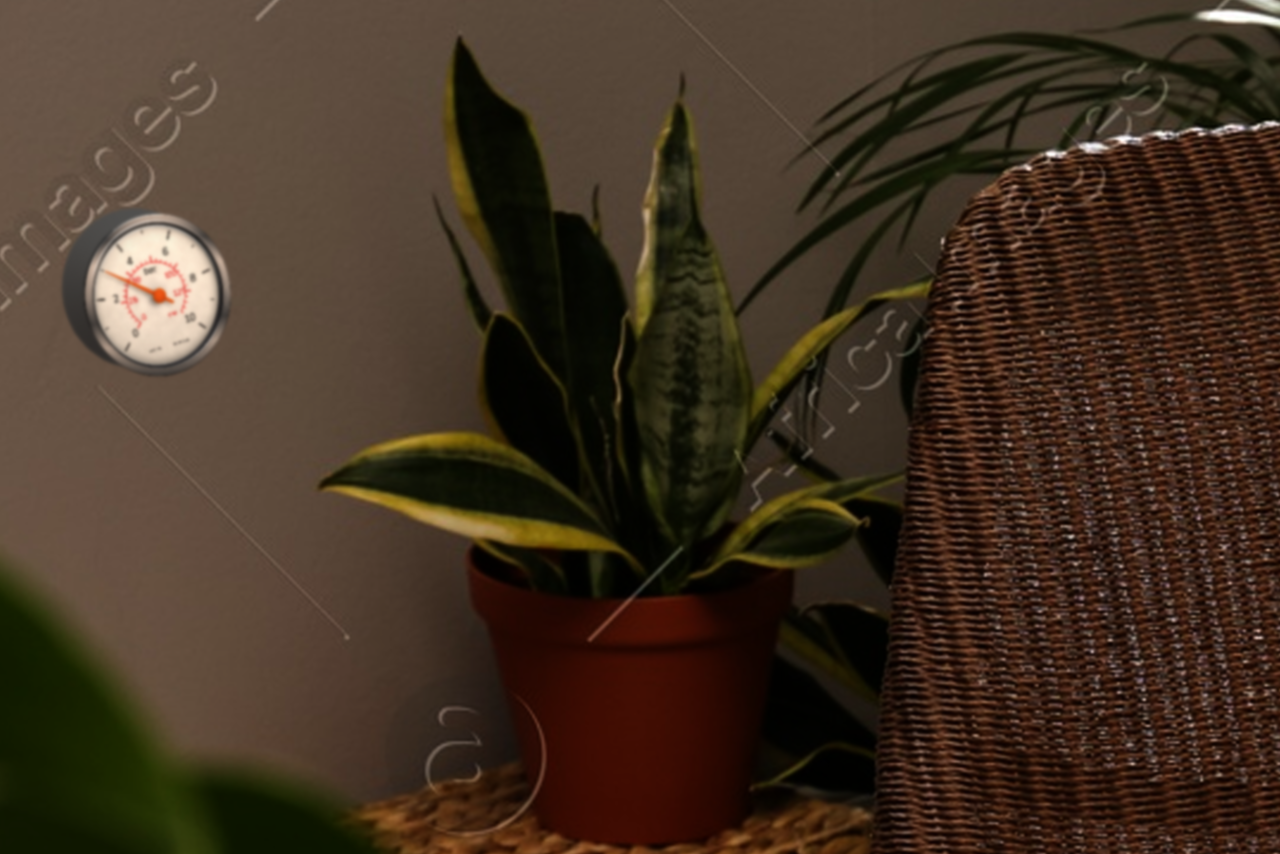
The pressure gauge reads 3bar
